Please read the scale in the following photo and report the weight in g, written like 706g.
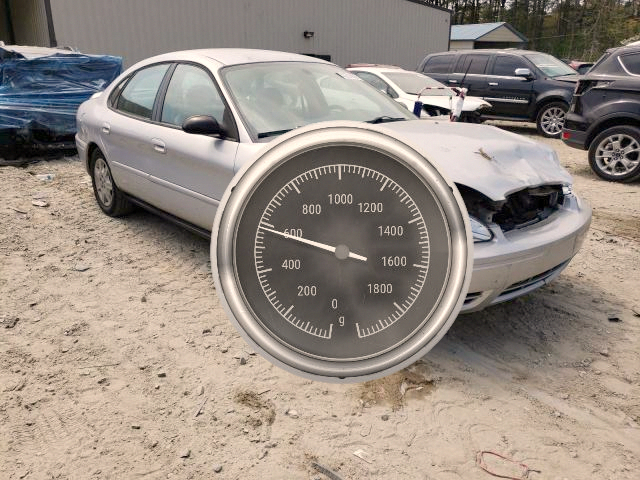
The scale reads 580g
